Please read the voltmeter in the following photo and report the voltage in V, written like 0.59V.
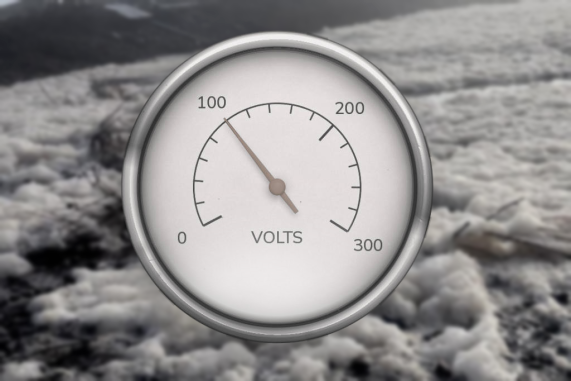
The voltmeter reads 100V
